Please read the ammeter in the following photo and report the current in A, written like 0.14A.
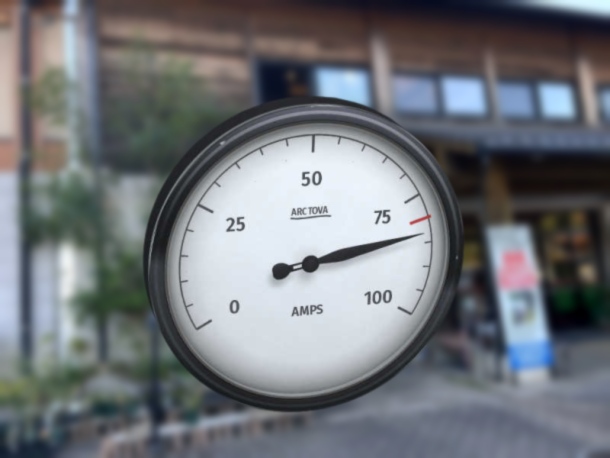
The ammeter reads 82.5A
